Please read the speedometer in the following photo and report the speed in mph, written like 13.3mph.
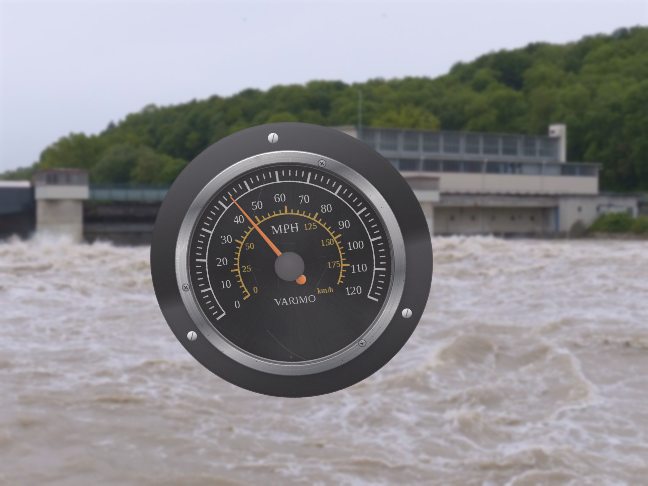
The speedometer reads 44mph
